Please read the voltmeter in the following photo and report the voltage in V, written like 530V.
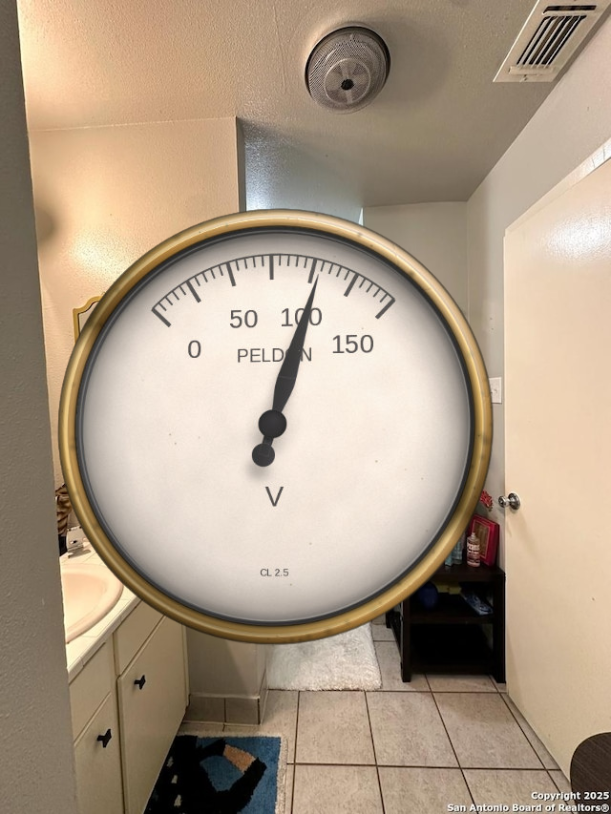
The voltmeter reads 105V
